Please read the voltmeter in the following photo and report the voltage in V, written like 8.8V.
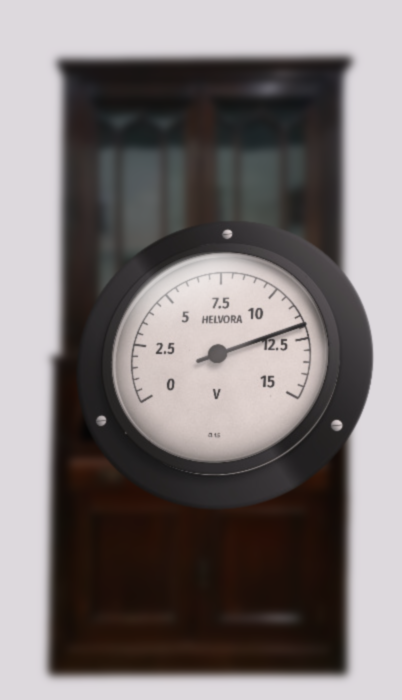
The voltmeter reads 12V
